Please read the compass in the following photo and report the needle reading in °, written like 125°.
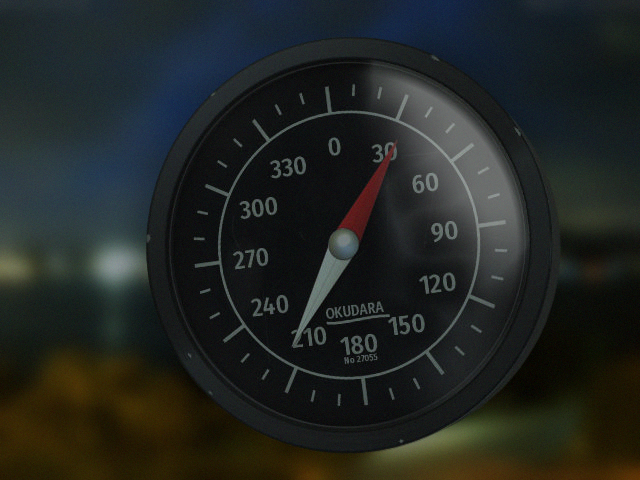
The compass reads 35°
